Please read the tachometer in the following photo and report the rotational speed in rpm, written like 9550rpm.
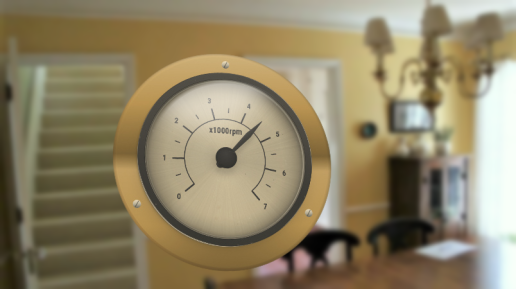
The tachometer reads 4500rpm
